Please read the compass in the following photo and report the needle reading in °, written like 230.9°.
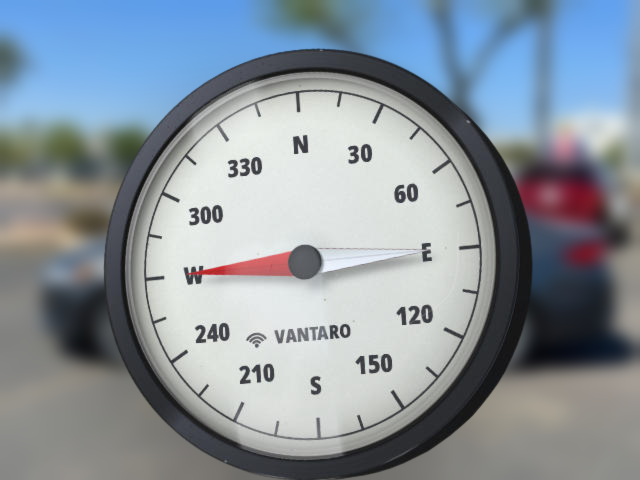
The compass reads 270°
